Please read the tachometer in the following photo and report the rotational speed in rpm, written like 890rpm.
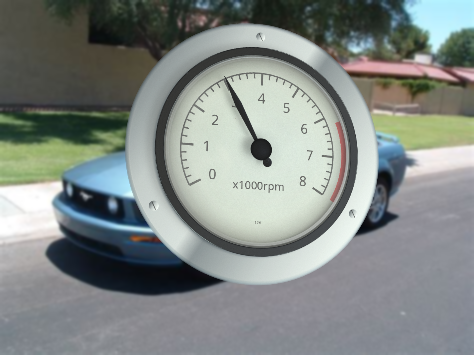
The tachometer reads 3000rpm
